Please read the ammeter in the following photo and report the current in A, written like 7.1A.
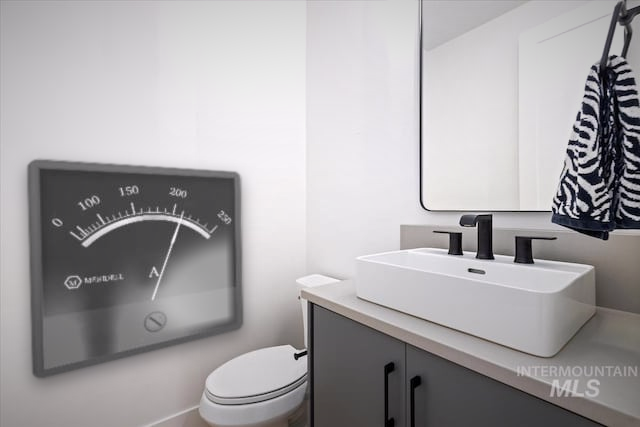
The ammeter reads 210A
